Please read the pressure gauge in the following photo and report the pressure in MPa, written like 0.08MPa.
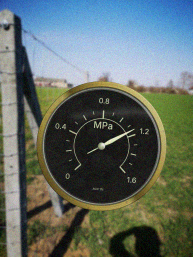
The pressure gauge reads 1.15MPa
